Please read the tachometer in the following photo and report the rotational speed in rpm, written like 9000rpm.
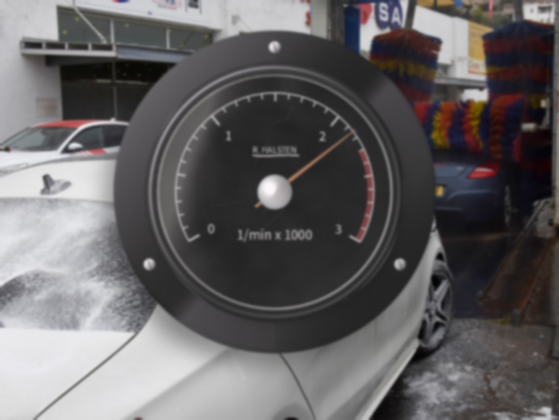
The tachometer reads 2150rpm
